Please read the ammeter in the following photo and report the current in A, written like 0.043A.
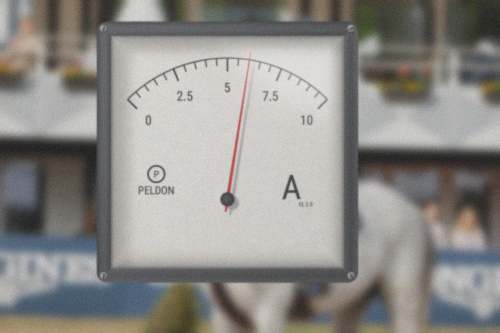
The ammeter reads 6A
